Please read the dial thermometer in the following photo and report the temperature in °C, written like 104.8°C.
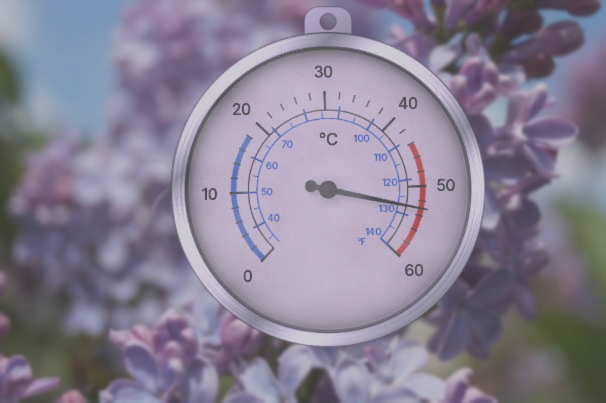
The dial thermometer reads 53°C
